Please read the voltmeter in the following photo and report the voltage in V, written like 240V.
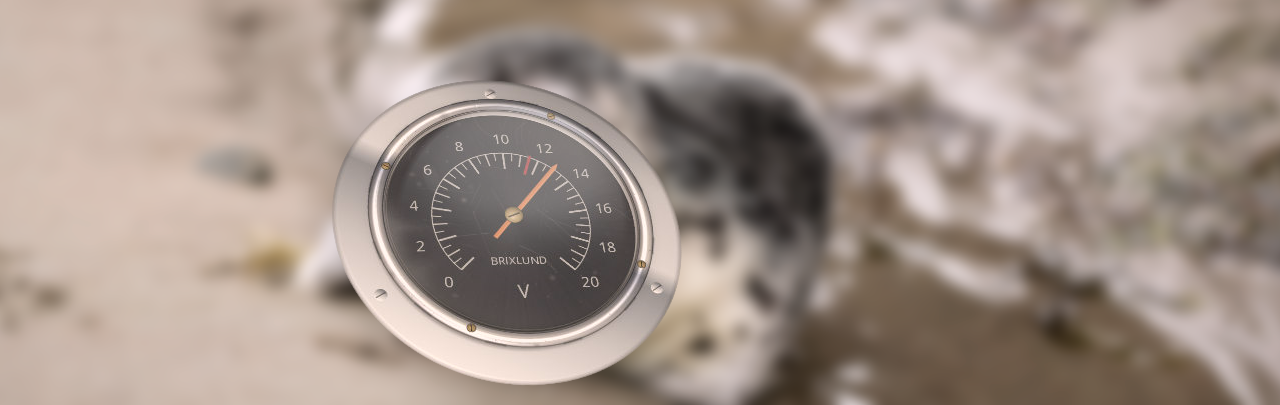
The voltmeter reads 13V
